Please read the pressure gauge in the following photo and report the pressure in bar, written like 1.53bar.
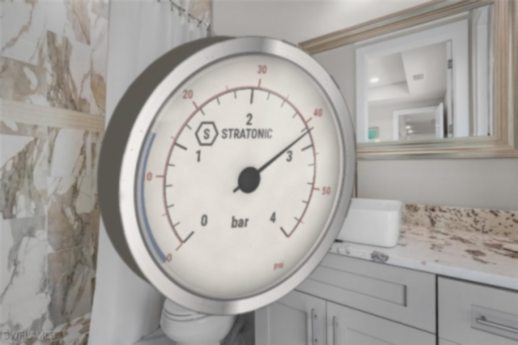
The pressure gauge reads 2.8bar
